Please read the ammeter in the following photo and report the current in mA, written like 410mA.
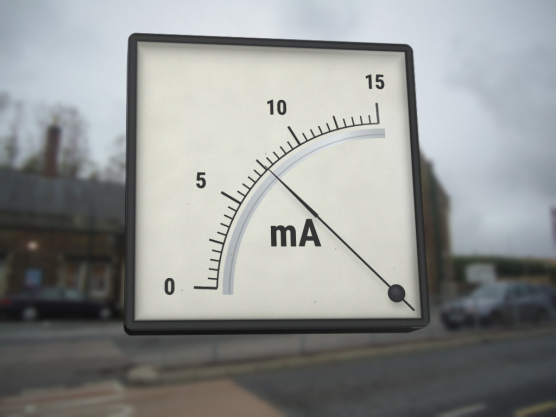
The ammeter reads 7.5mA
